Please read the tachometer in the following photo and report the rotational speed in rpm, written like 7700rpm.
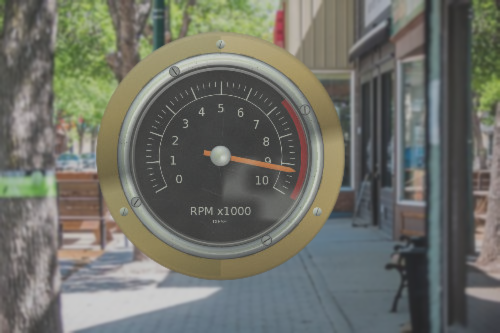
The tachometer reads 9200rpm
